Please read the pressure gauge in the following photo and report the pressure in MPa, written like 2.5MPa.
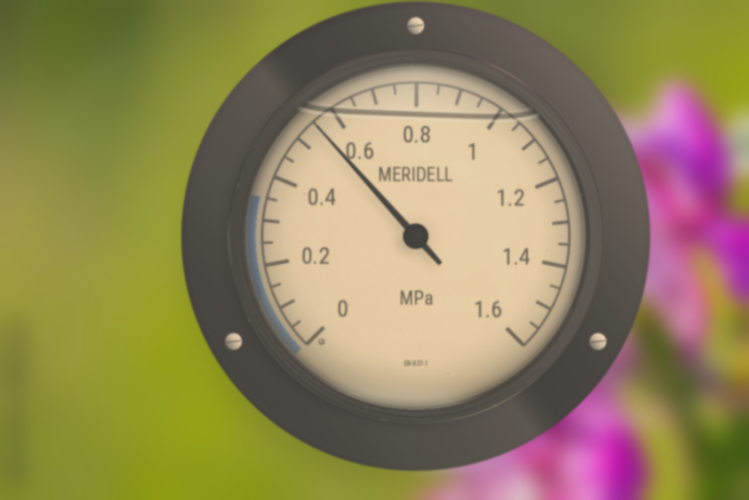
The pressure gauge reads 0.55MPa
